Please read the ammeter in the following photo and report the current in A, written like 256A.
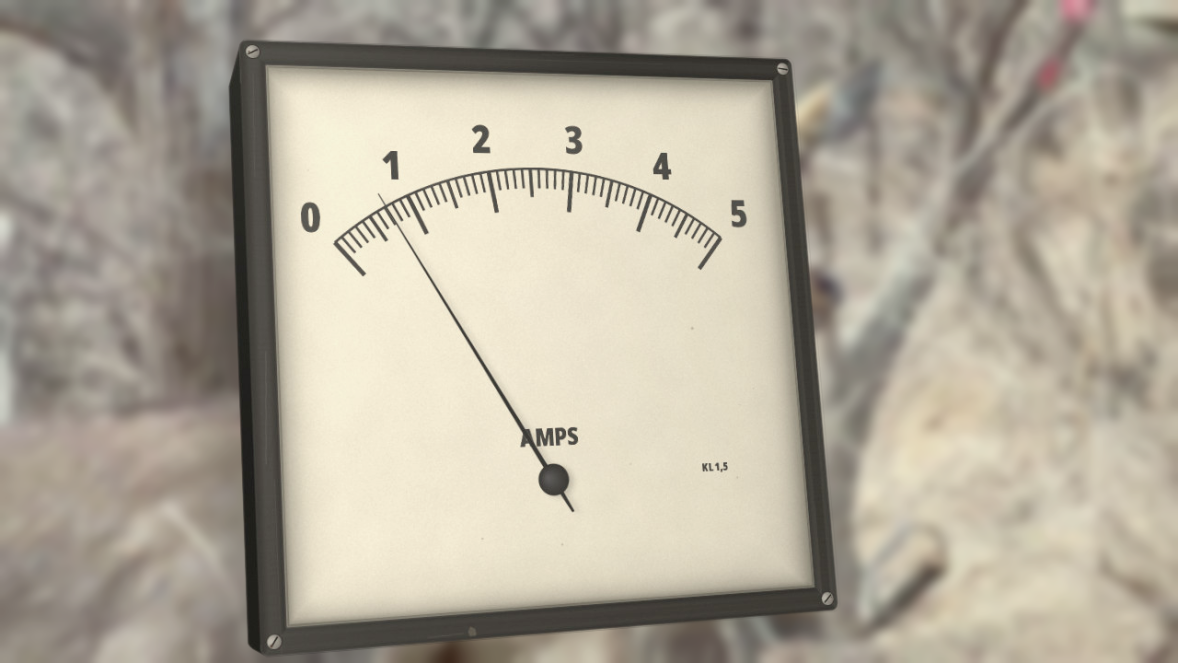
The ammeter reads 0.7A
